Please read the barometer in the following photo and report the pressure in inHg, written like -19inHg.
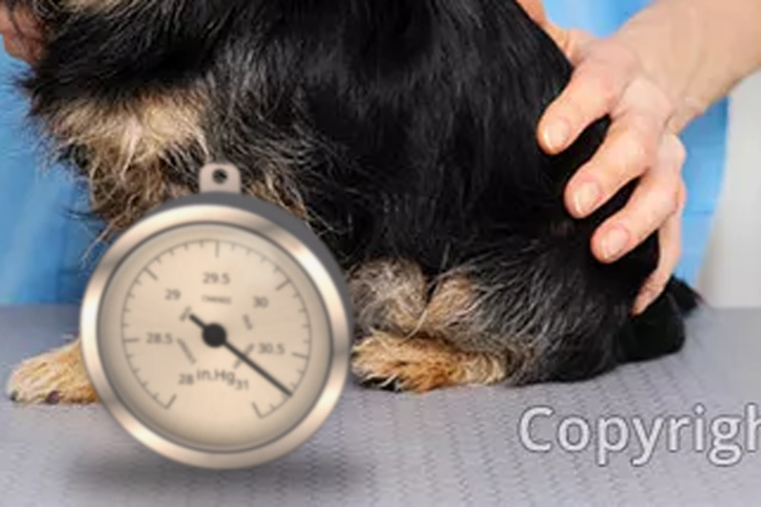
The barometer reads 30.75inHg
